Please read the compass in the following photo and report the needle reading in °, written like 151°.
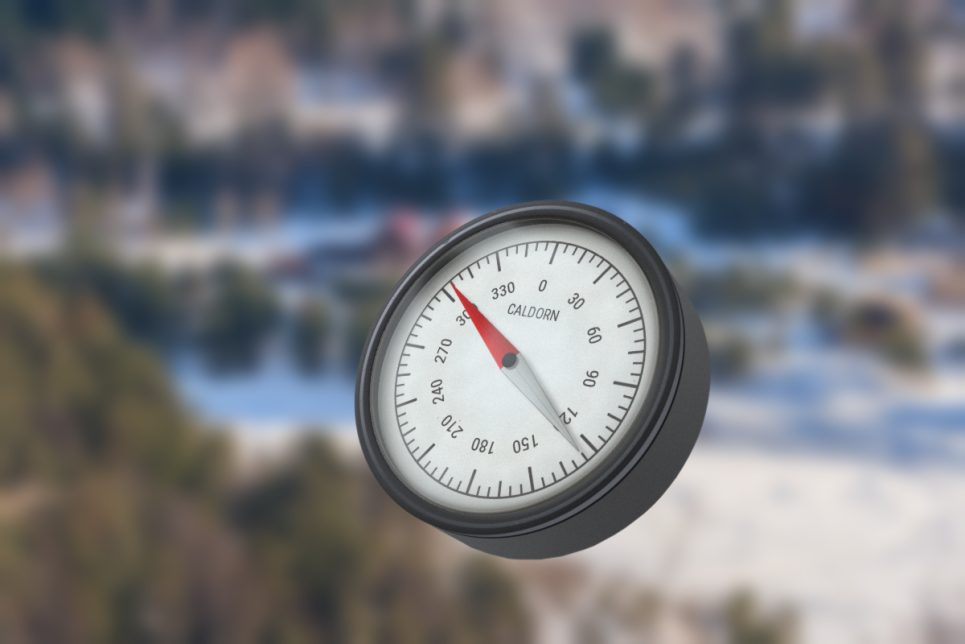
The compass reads 305°
